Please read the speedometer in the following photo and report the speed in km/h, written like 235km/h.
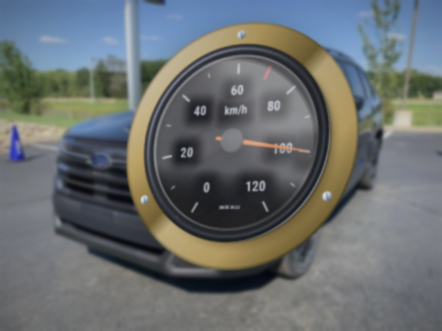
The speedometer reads 100km/h
